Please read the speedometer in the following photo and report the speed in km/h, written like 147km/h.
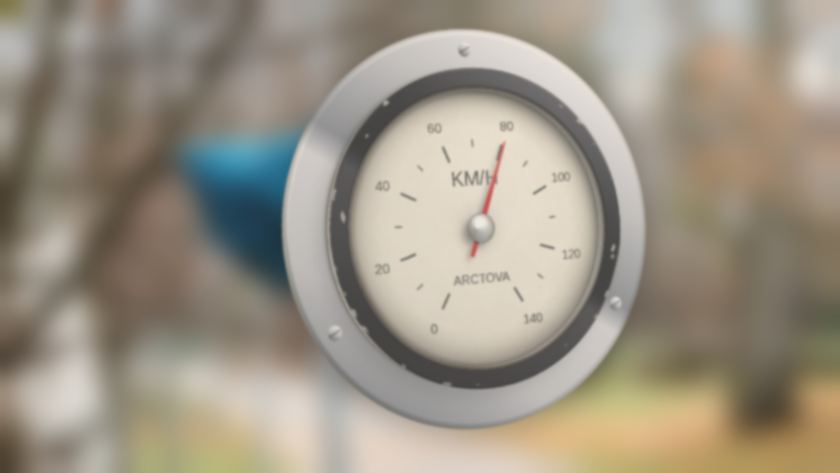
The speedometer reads 80km/h
